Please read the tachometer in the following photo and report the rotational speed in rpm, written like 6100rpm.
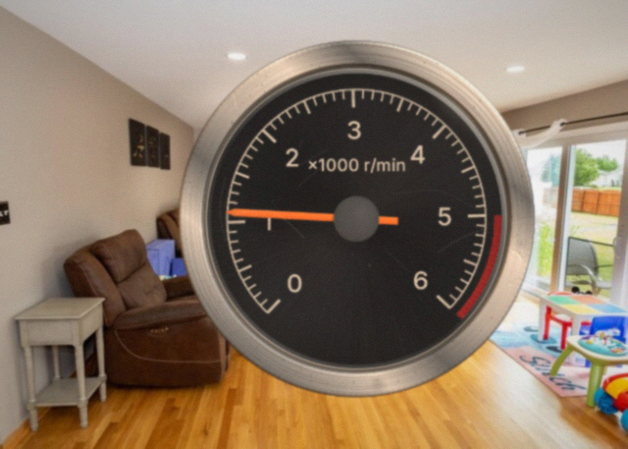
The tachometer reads 1100rpm
